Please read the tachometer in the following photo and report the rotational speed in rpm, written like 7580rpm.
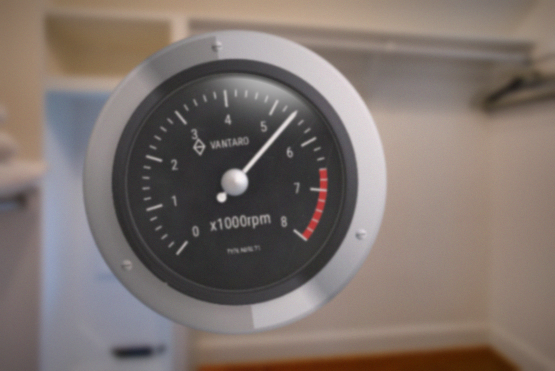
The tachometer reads 5400rpm
